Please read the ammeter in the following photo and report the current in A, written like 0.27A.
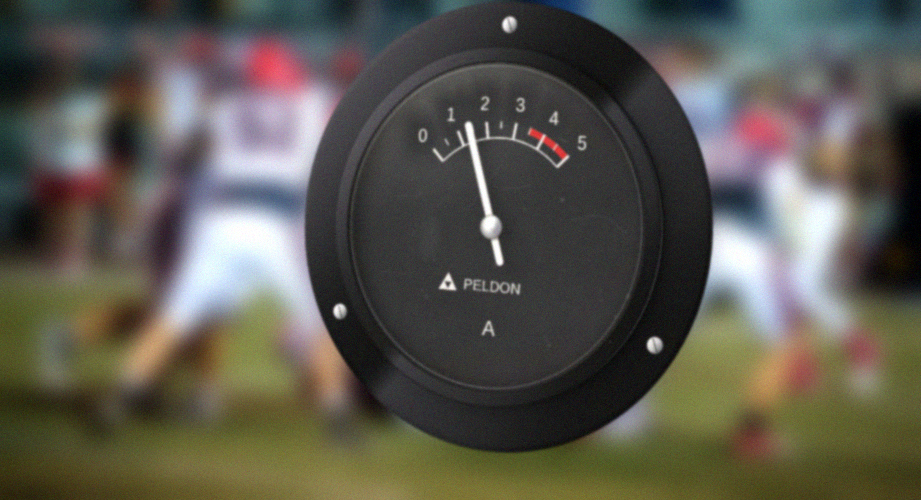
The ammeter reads 1.5A
